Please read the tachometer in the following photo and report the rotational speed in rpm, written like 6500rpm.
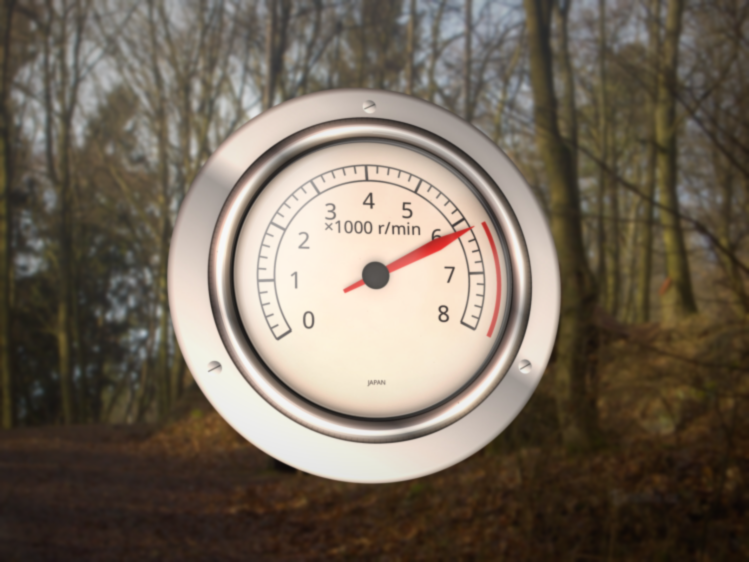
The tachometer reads 6200rpm
